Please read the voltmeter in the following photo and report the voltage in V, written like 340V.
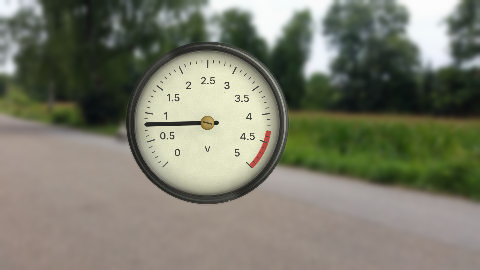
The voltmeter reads 0.8V
